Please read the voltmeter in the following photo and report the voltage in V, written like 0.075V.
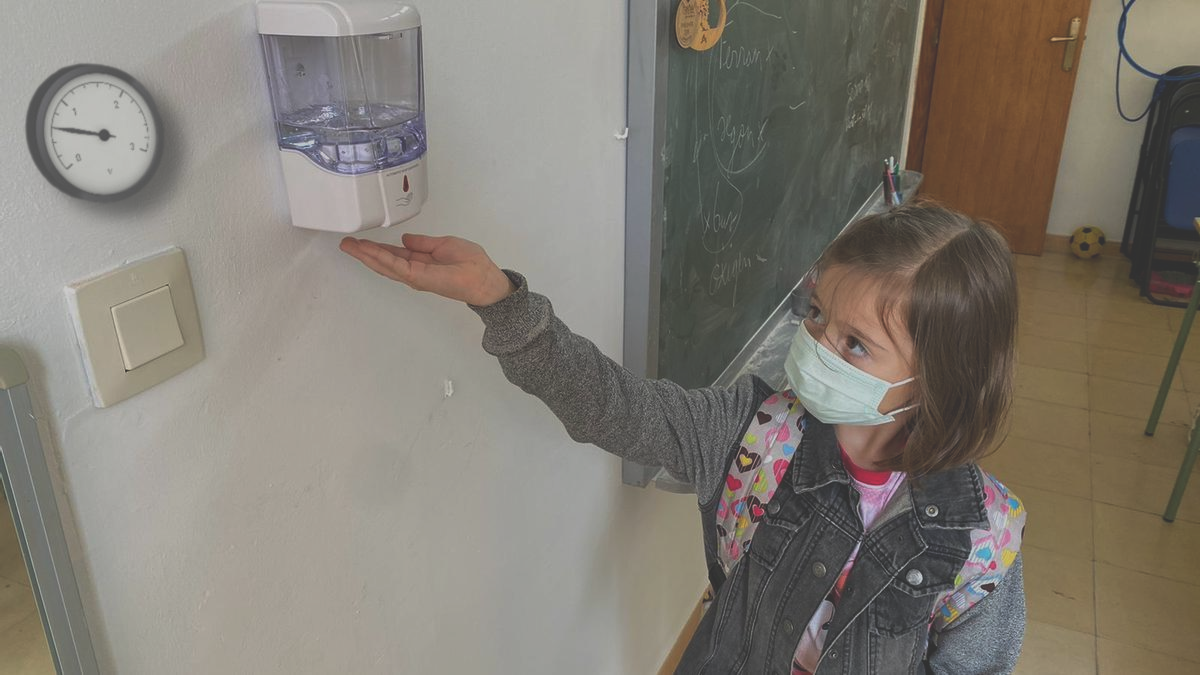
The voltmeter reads 0.6V
